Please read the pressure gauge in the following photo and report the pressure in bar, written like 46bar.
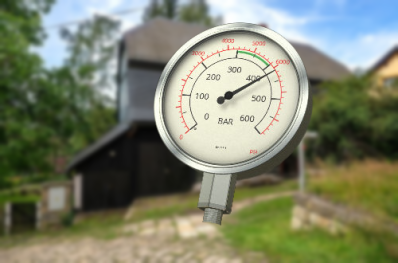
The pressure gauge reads 425bar
